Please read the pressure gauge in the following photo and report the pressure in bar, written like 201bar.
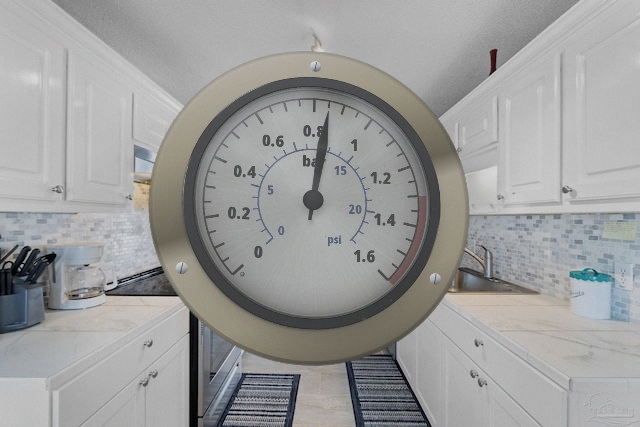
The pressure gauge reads 0.85bar
